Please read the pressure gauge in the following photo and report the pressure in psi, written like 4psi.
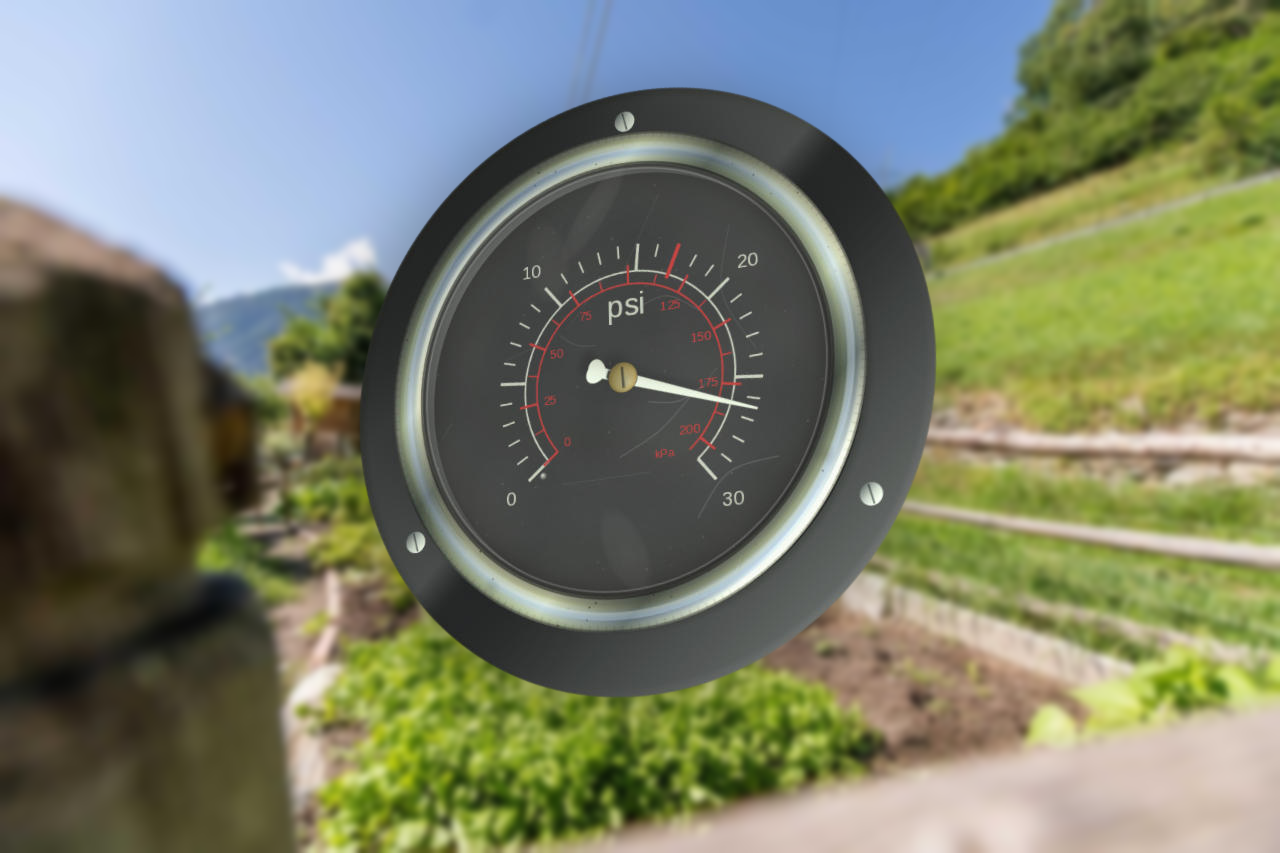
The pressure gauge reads 26.5psi
